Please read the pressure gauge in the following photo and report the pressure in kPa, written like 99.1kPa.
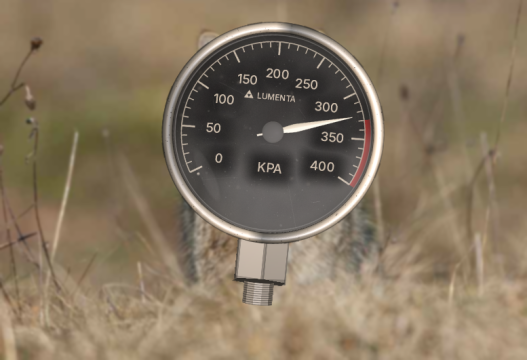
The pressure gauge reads 325kPa
